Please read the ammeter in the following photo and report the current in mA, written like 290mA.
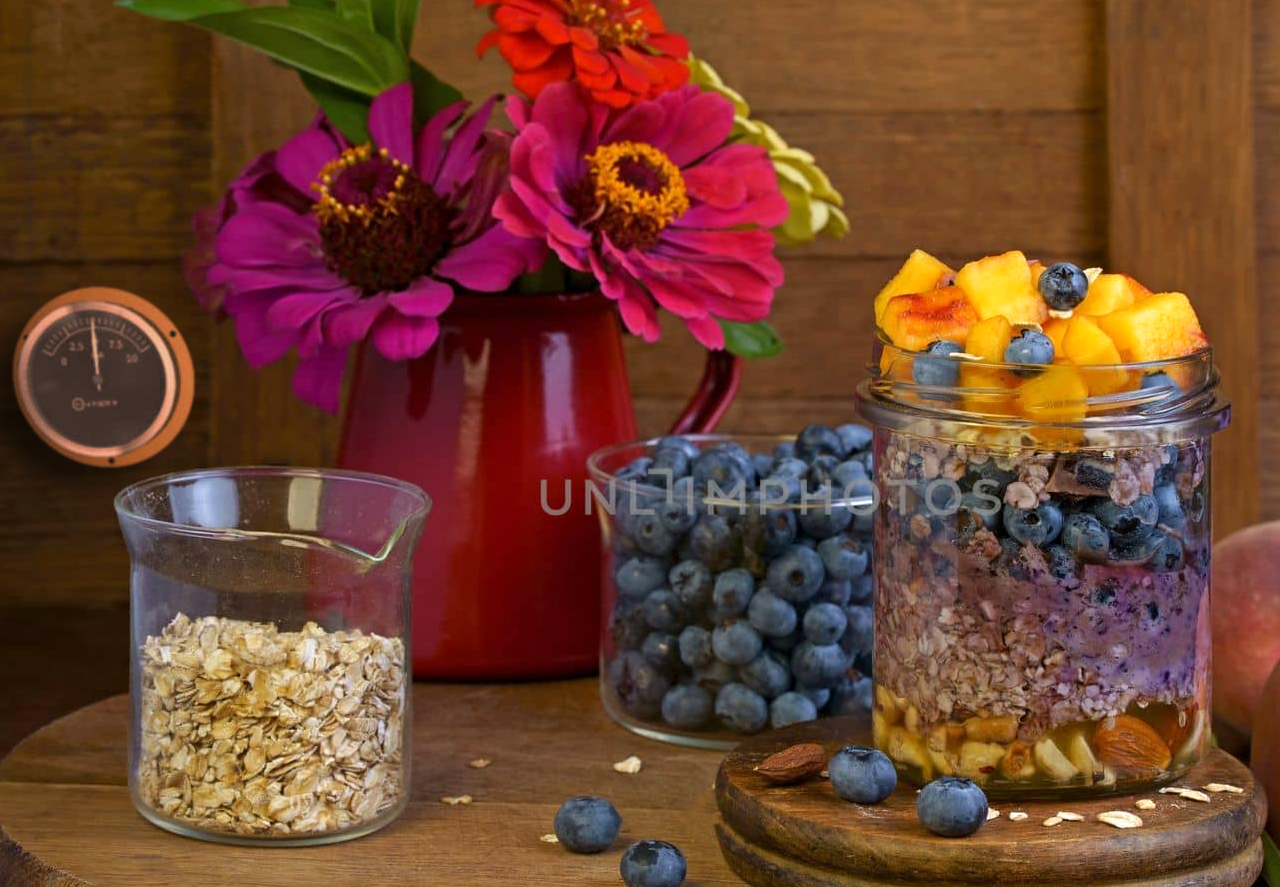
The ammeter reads 5mA
